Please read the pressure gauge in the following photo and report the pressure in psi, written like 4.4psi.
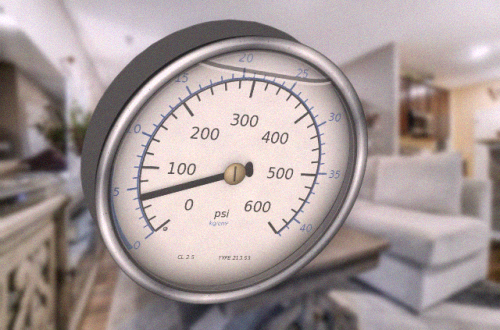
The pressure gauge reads 60psi
